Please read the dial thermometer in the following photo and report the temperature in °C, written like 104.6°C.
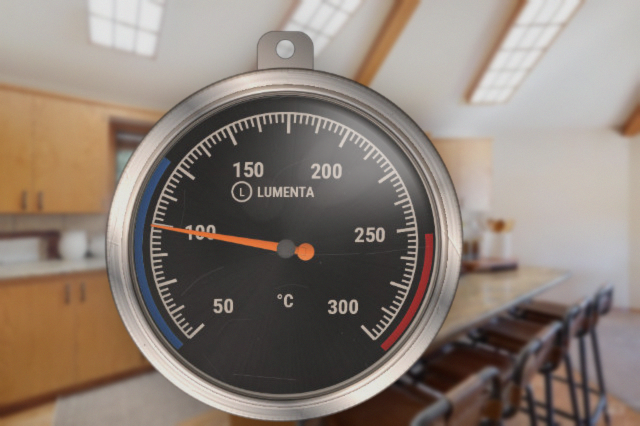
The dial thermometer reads 100°C
